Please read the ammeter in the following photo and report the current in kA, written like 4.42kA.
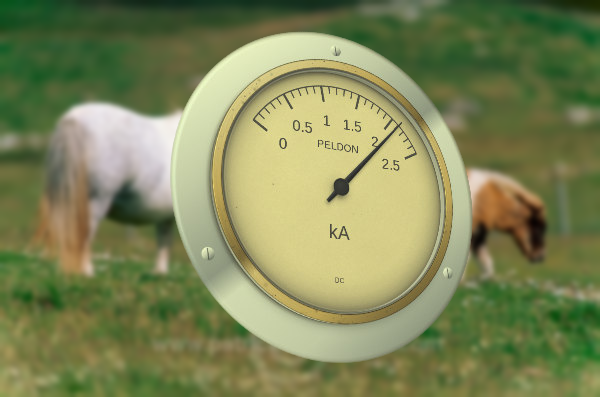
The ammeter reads 2.1kA
